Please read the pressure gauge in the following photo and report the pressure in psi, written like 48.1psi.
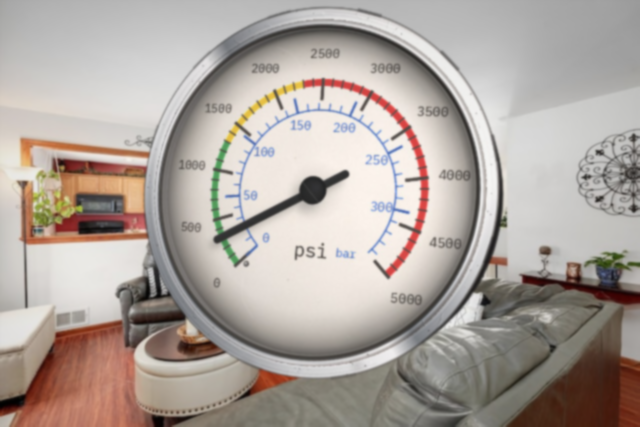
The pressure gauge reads 300psi
